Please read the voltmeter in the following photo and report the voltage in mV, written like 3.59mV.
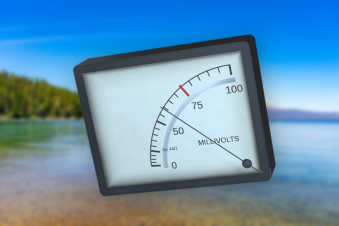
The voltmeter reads 60mV
